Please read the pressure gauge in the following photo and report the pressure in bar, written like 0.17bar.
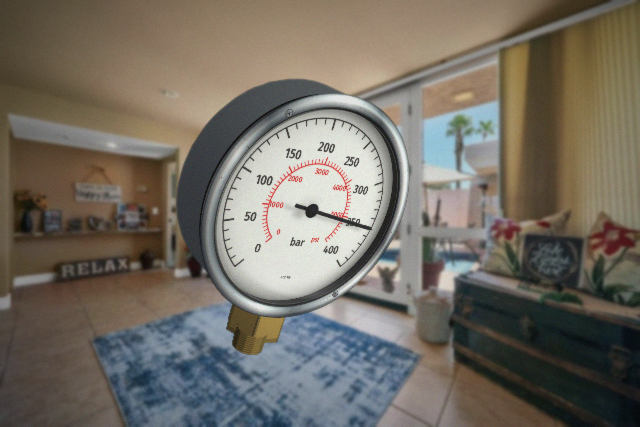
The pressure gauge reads 350bar
